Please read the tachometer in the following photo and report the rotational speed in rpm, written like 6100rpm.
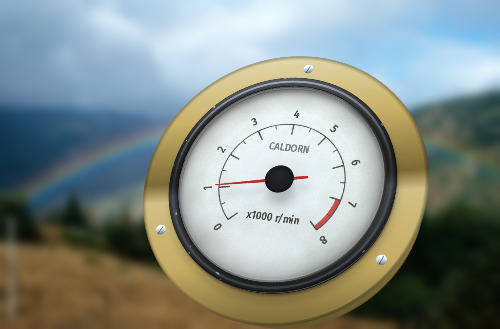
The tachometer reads 1000rpm
